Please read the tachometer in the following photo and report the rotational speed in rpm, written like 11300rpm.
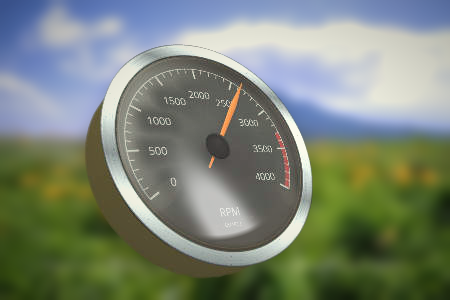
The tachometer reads 2600rpm
